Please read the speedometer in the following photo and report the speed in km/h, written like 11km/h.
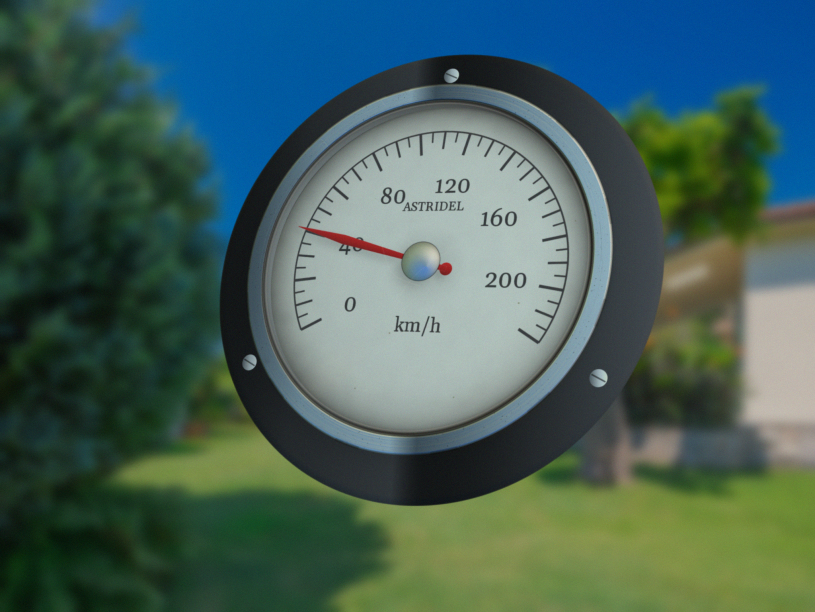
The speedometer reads 40km/h
